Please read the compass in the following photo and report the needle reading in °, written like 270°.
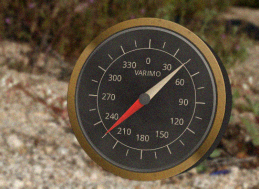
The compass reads 225°
